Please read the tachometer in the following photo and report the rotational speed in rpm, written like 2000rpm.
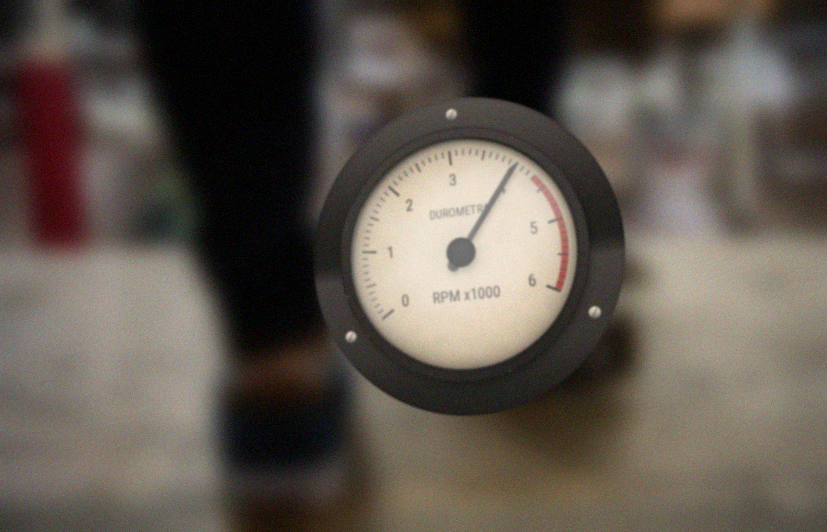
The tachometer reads 4000rpm
